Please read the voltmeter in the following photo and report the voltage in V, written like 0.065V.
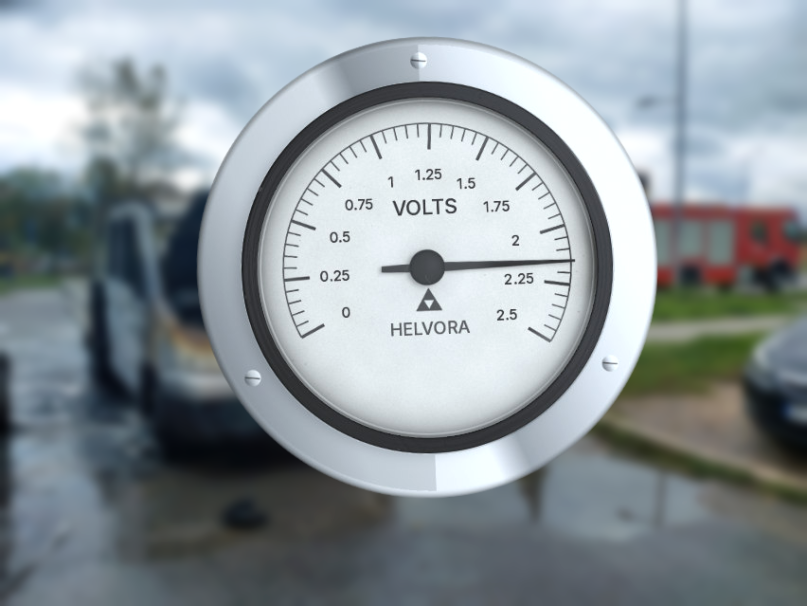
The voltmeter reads 2.15V
